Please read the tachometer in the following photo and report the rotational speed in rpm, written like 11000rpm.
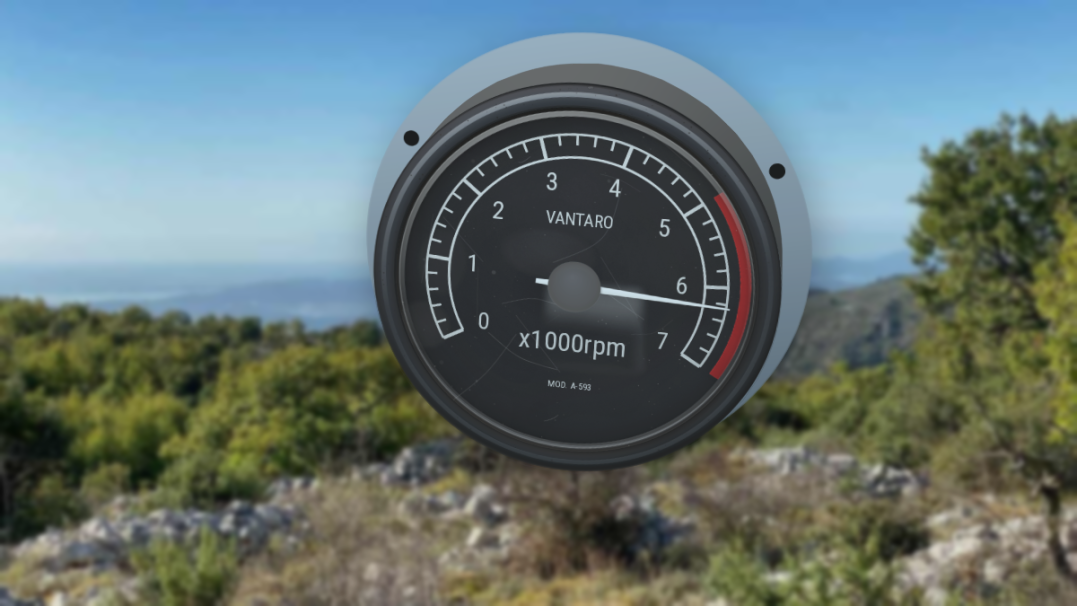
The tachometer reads 6200rpm
